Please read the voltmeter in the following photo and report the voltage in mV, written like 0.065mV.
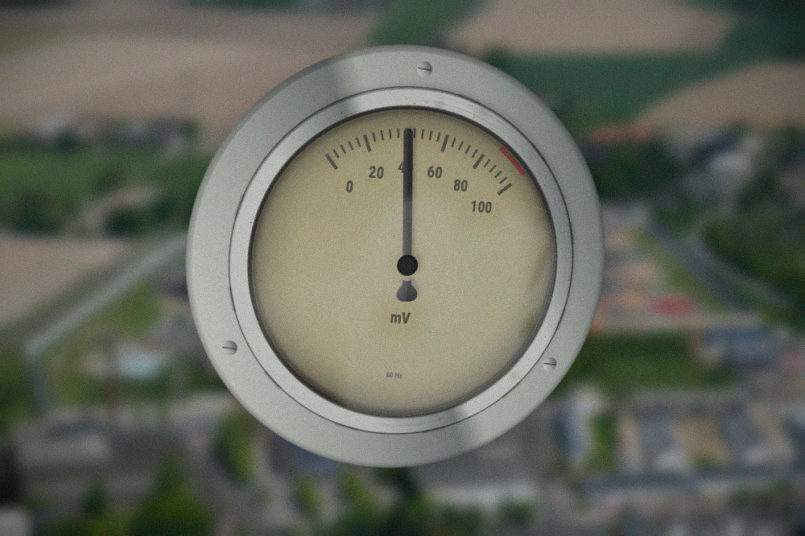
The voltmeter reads 40mV
